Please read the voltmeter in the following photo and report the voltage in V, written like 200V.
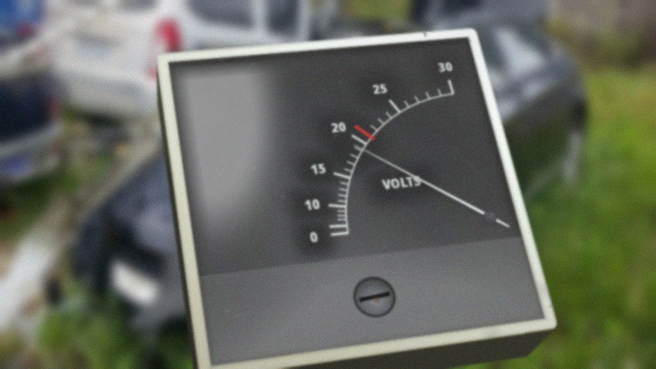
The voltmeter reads 19V
